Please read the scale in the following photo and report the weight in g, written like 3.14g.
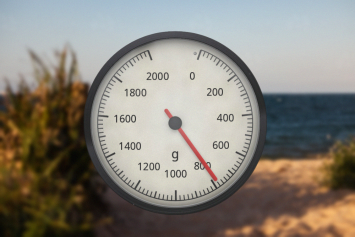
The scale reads 780g
